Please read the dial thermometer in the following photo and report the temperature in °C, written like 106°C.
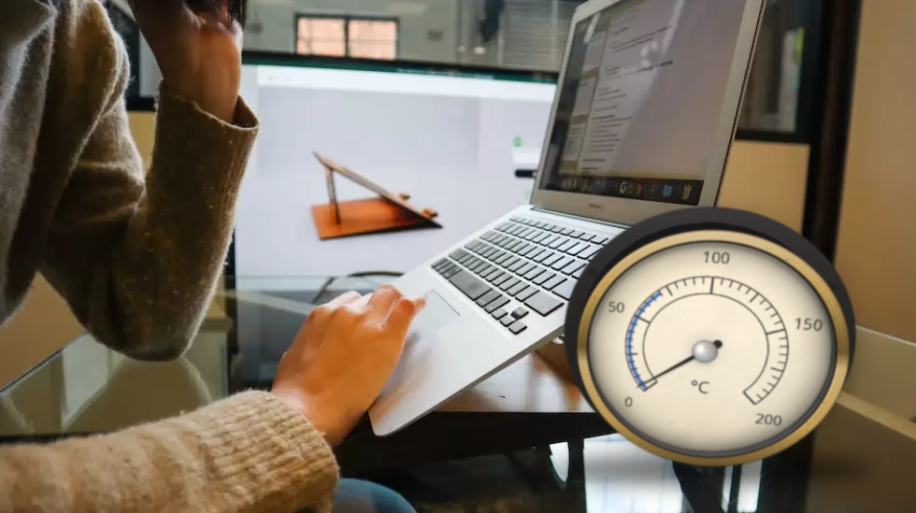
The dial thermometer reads 5°C
